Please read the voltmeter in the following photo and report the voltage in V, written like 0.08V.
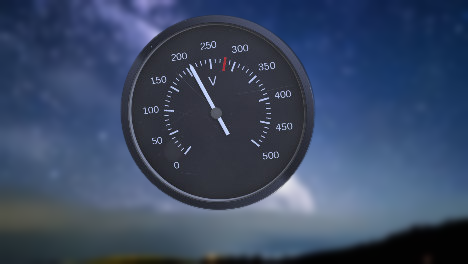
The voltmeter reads 210V
